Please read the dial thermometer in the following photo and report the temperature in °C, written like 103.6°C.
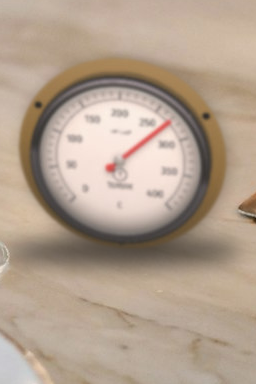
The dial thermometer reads 270°C
